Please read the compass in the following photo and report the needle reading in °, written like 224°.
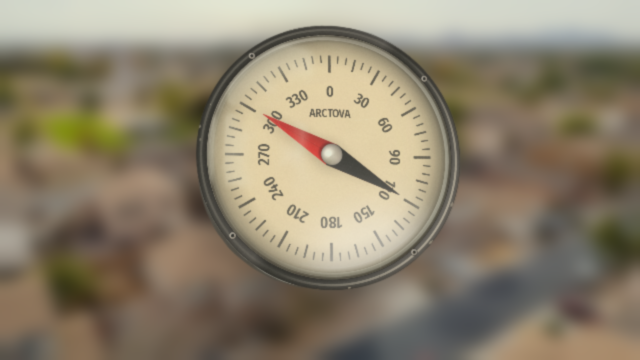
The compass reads 300°
